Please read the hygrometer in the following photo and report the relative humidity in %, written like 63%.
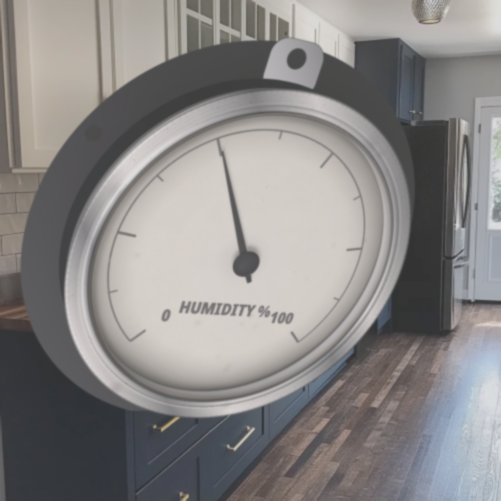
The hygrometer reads 40%
